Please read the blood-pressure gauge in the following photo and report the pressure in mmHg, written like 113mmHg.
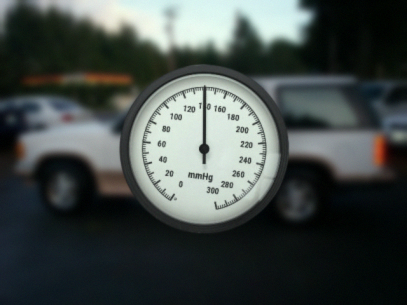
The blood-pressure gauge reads 140mmHg
